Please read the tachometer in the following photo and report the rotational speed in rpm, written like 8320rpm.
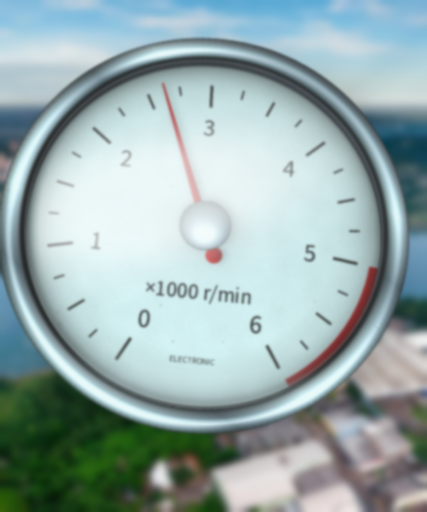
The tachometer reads 2625rpm
